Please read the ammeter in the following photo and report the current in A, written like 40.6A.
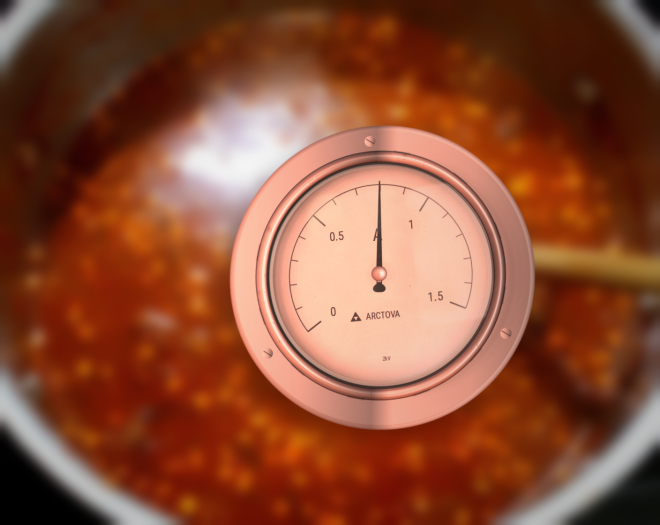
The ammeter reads 0.8A
